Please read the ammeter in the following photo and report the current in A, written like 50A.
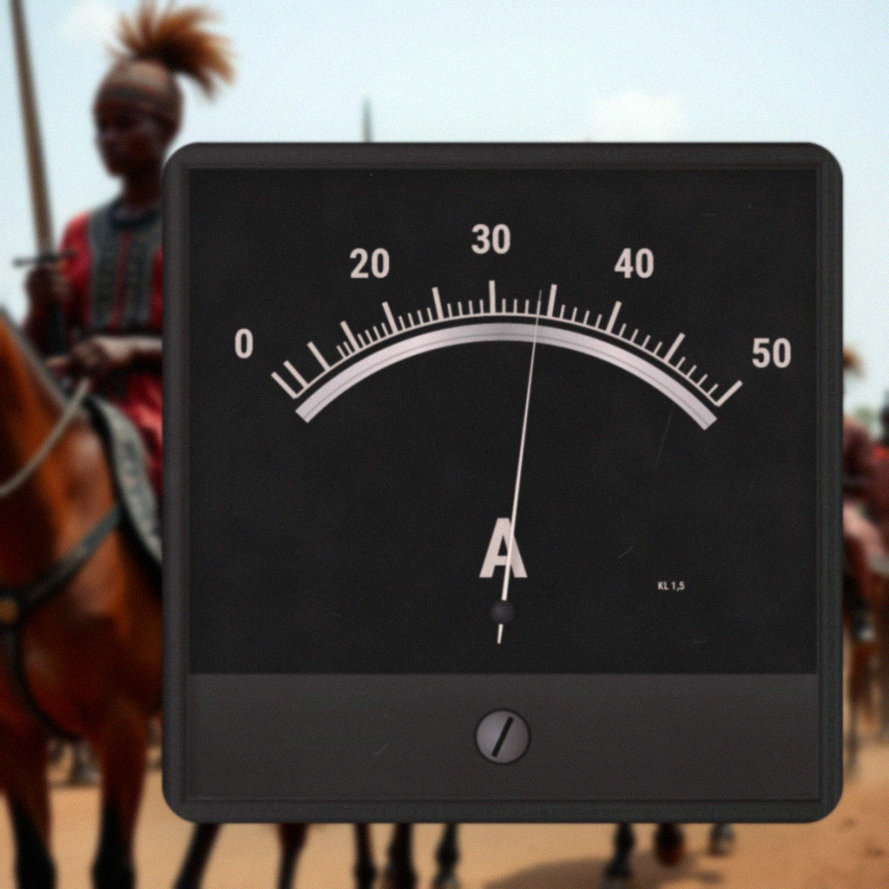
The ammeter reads 34A
